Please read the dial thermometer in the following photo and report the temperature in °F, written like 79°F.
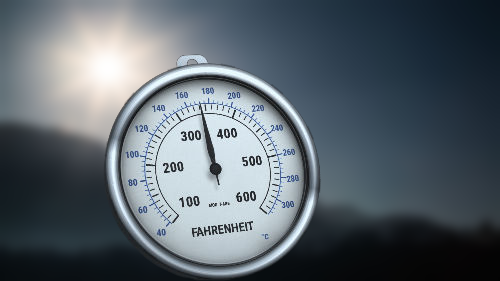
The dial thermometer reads 340°F
